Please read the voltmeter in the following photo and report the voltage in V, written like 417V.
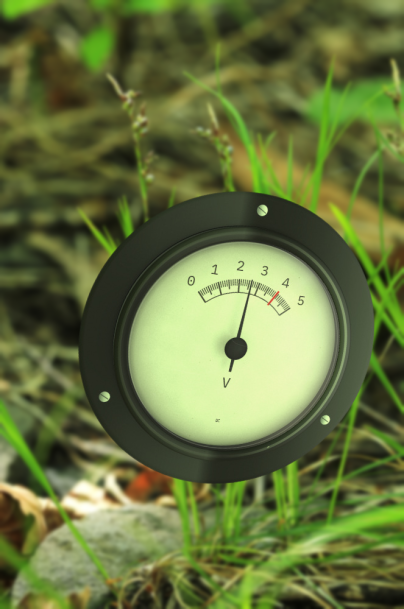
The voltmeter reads 2.5V
